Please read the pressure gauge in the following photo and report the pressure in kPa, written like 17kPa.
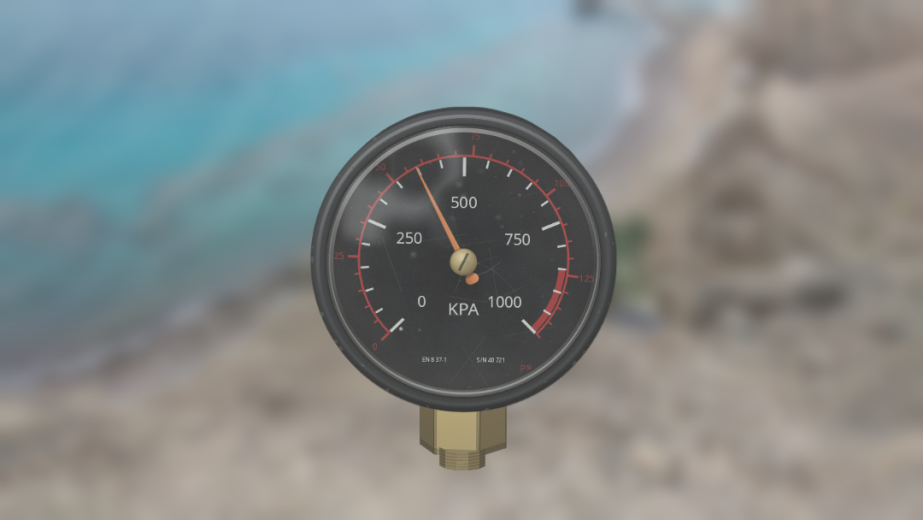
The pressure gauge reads 400kPa
